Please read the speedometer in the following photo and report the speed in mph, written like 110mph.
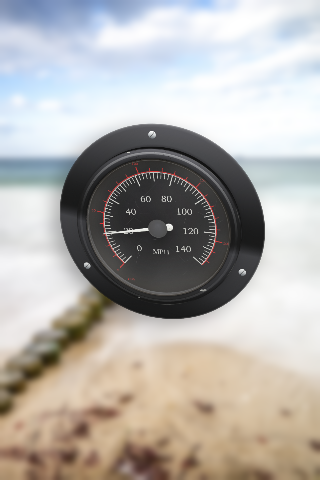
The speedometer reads 20mph
